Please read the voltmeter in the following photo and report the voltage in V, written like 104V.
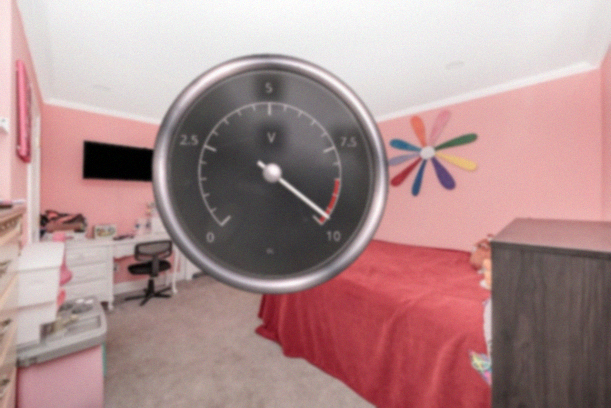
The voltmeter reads 9.75V
